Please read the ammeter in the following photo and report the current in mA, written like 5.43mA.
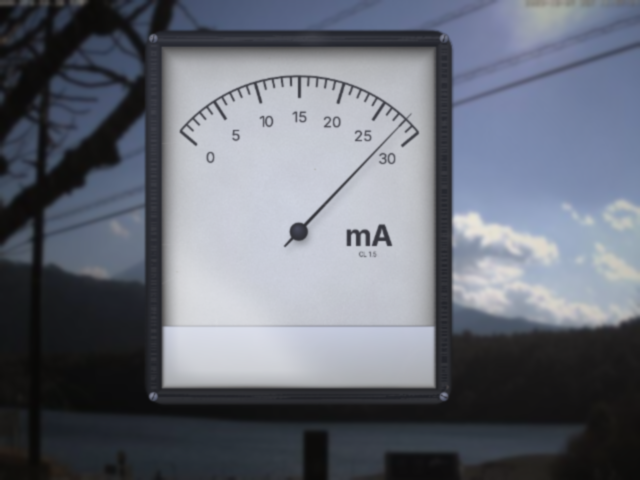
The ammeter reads 28mA
